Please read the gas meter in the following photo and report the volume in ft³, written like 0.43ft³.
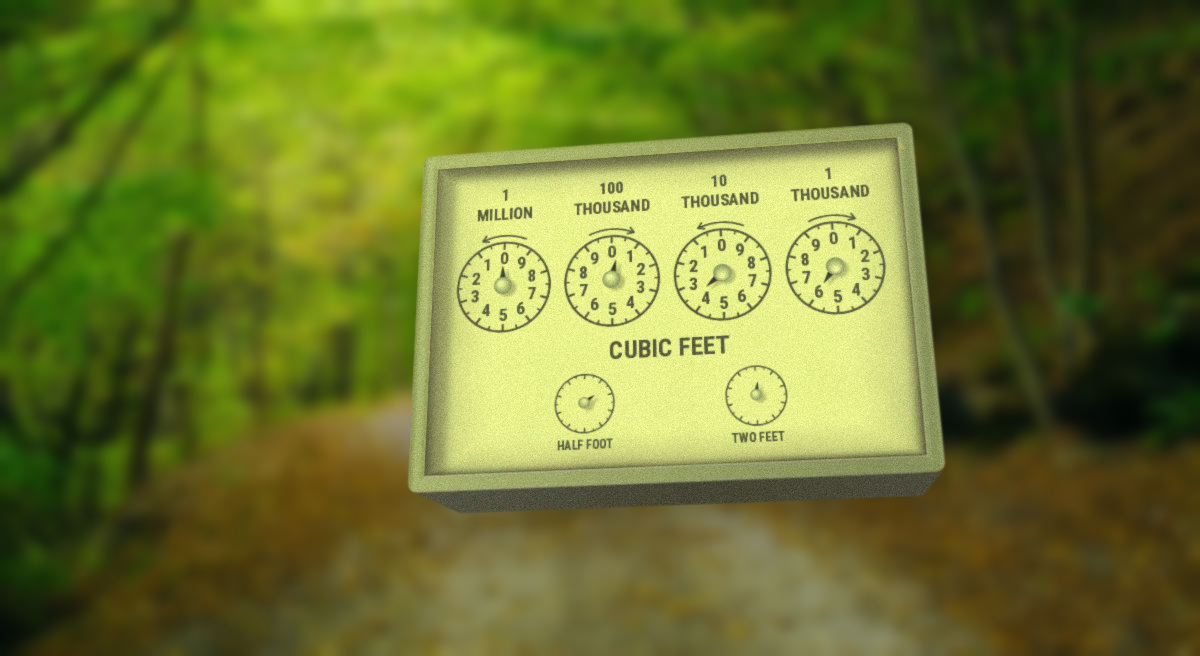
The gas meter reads 3600ft³
